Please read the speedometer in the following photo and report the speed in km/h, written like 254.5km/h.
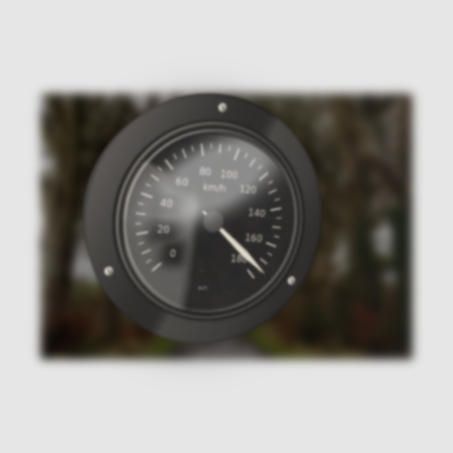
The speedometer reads 175km/h
